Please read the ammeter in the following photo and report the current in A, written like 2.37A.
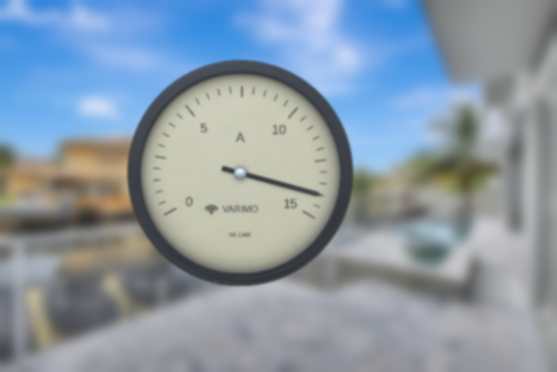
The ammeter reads 14A
